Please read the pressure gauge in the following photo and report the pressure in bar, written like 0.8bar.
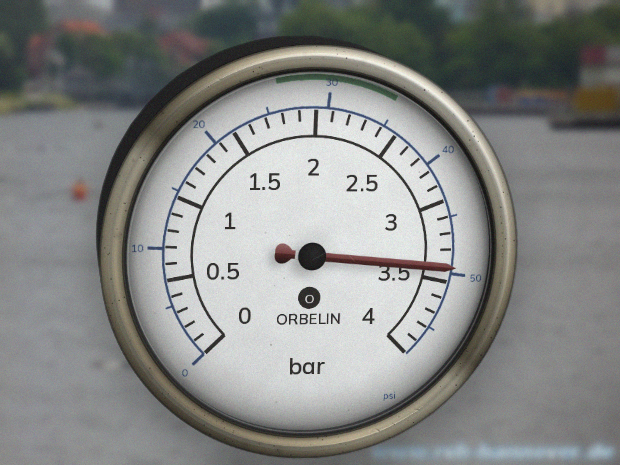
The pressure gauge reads 3.4bar
